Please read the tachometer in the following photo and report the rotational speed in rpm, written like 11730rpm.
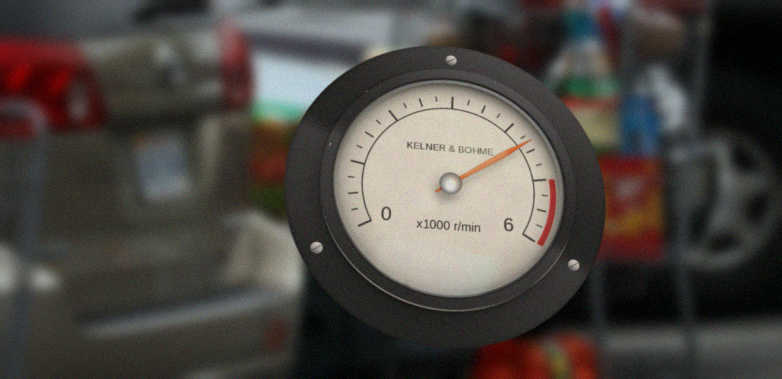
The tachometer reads 4375rpm
